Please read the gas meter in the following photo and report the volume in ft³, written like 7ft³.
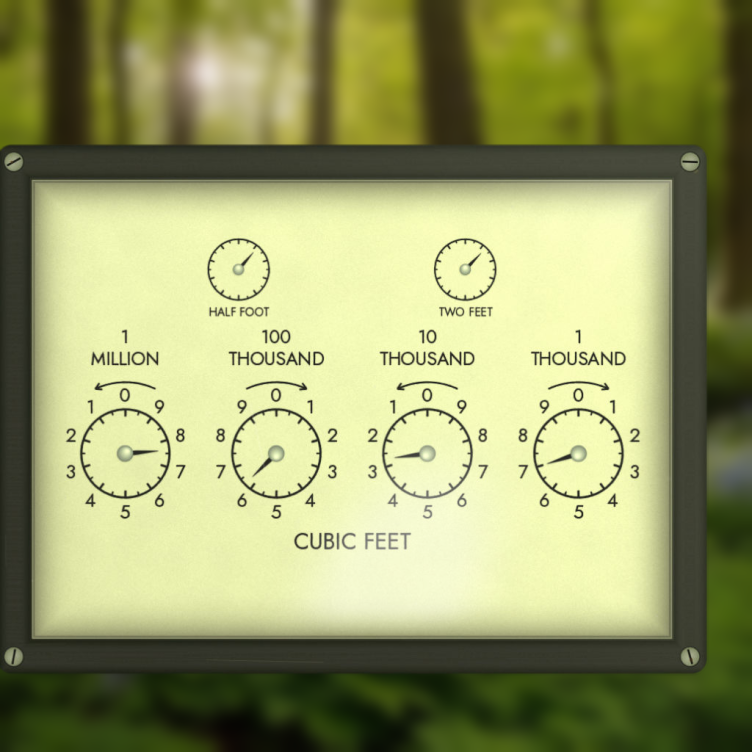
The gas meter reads 762700ft³
